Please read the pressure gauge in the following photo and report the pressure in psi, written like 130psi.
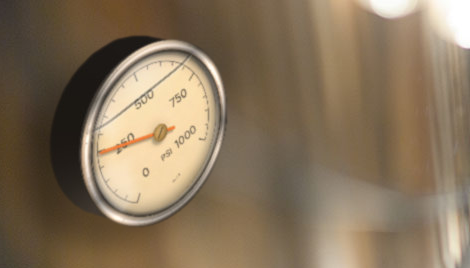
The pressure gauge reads 250psi
